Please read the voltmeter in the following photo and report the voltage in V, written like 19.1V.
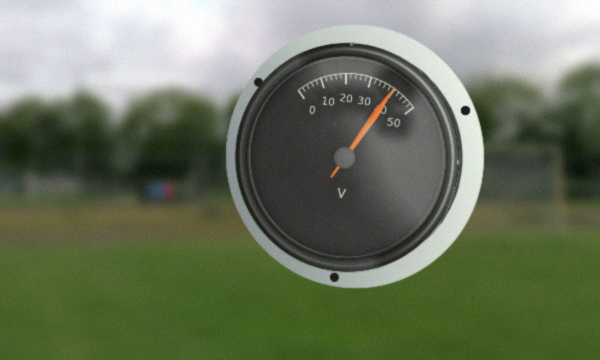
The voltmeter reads 40V
